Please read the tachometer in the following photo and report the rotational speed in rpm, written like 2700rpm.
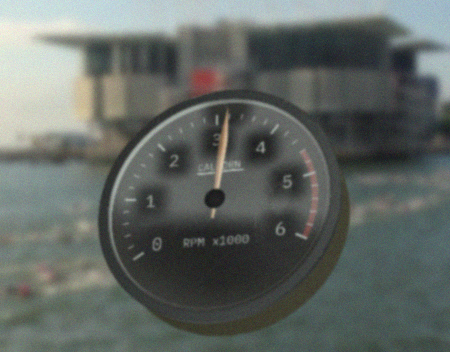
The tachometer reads 3200rpm
